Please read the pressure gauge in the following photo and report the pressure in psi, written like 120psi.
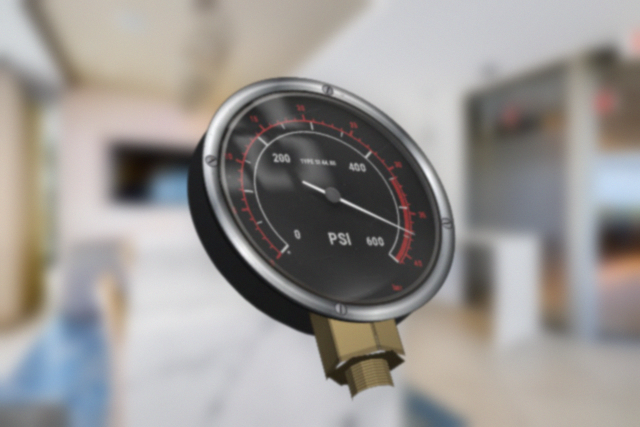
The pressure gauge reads 550psi
